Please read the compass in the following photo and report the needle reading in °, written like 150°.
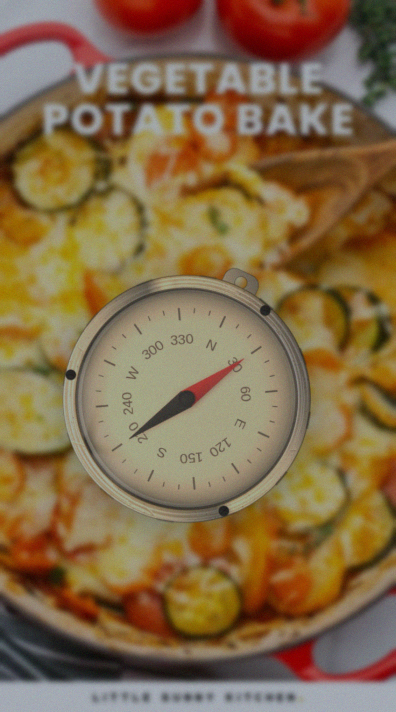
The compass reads 30°
